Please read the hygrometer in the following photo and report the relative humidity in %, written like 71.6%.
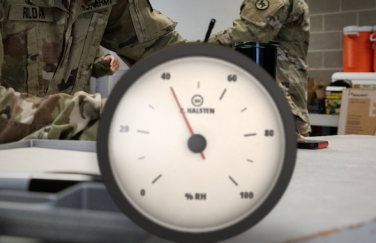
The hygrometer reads 40%
